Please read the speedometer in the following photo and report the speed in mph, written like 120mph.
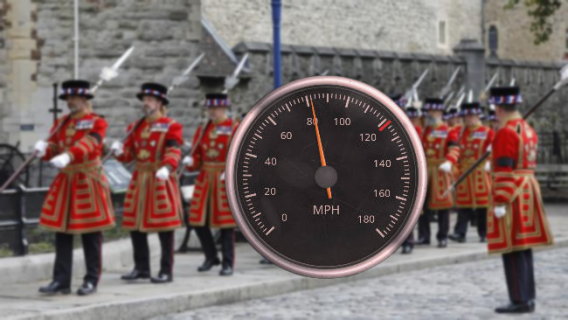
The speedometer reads 82mph
